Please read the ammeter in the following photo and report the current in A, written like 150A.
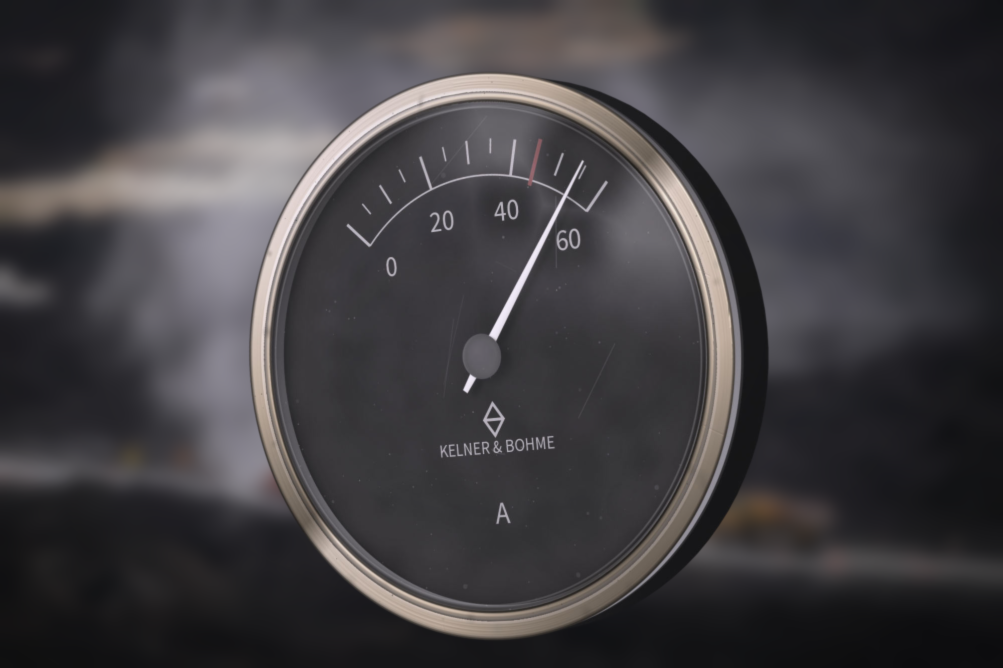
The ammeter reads 55A
